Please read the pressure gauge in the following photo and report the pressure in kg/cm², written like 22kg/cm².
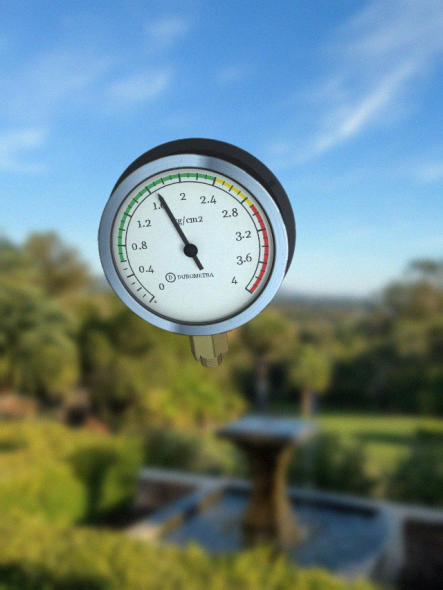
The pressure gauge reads 1.7kg/cm²
